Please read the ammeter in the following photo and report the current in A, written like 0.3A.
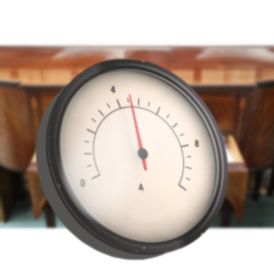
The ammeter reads 4.5A
